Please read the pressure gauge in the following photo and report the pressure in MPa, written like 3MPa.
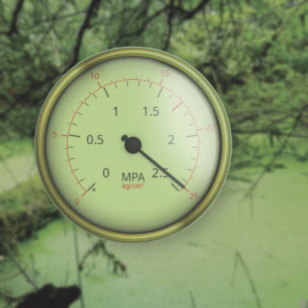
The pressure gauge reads 2.45MPa
